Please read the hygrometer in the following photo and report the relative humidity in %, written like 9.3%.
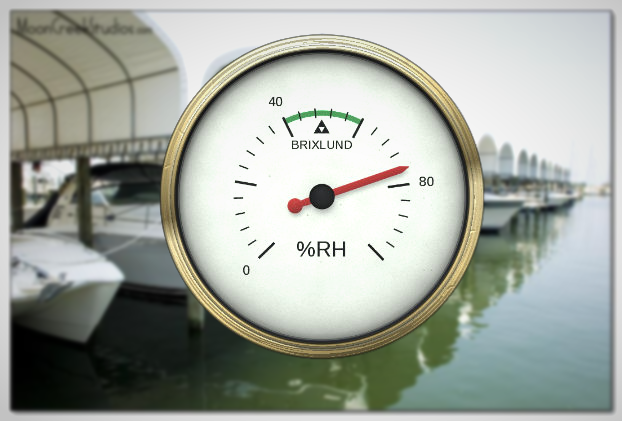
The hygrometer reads 76%
